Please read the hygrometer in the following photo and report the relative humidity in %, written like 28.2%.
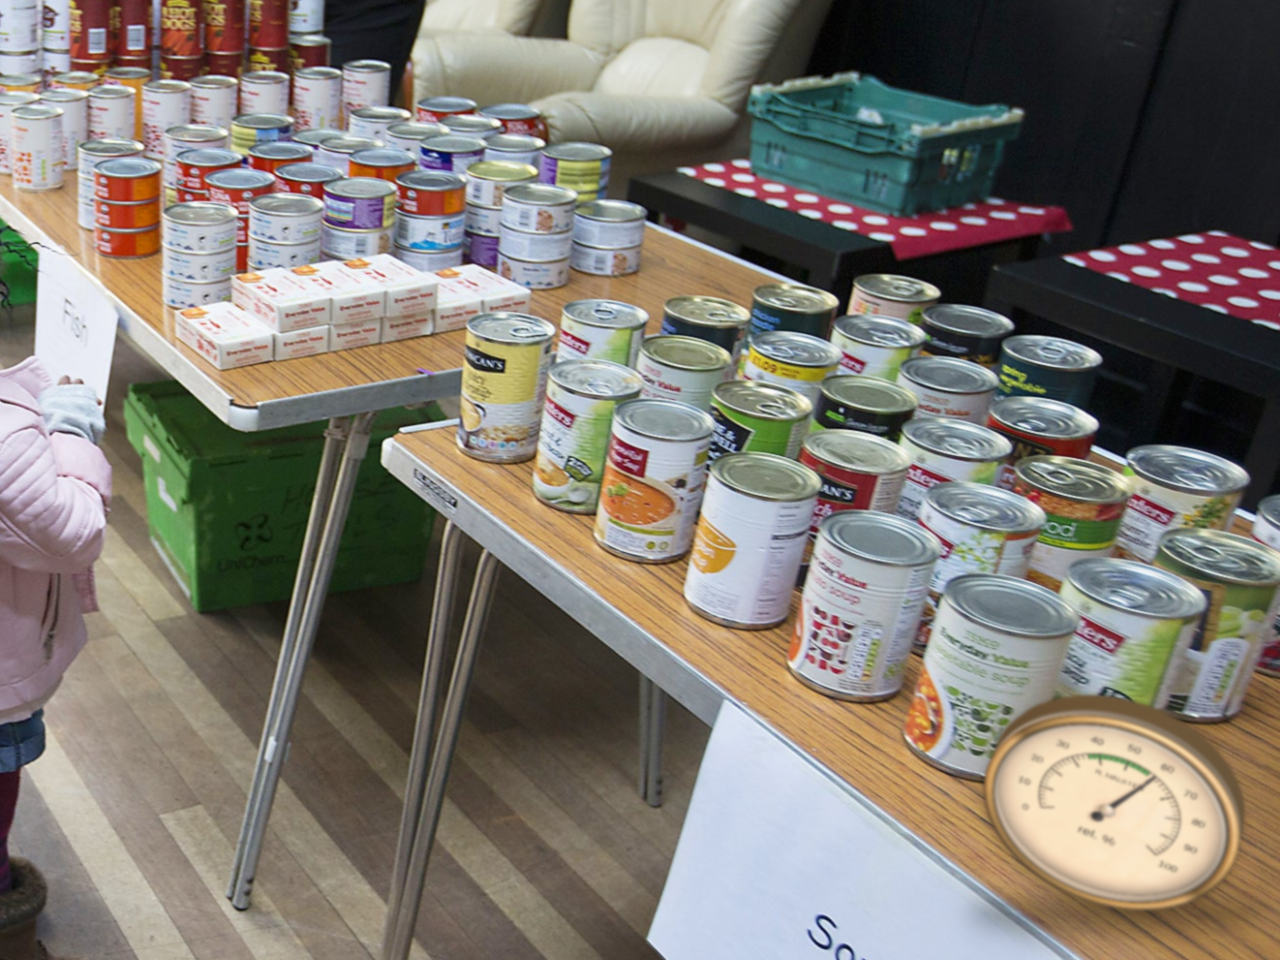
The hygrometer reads 60%
